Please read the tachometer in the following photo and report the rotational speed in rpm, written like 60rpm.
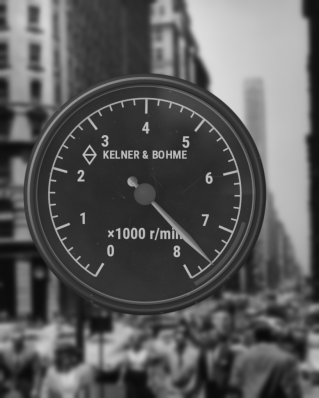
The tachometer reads 7600rpm
